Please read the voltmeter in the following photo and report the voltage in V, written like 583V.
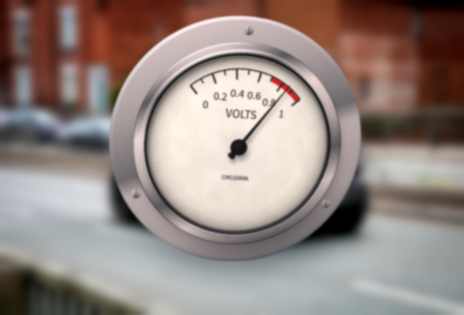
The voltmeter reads 0.85V
